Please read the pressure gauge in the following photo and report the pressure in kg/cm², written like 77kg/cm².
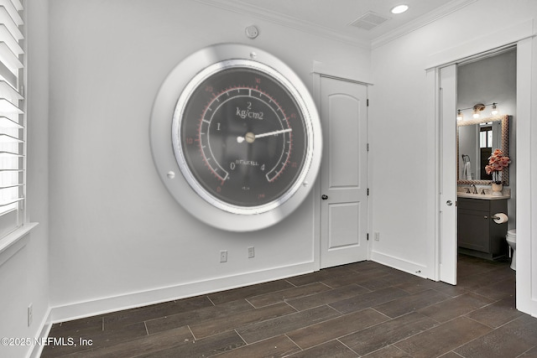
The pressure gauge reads 3kg/cm²
